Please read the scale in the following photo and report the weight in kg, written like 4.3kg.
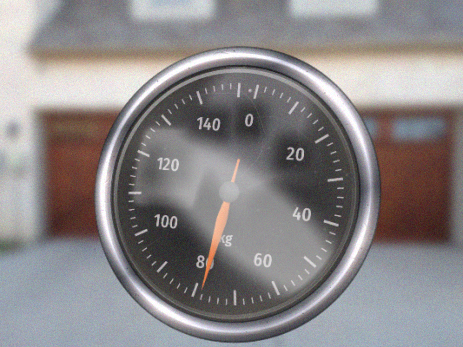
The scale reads 78kg
